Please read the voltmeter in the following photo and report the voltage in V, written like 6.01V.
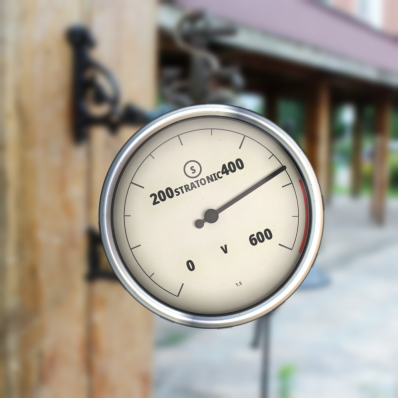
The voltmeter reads 475V
